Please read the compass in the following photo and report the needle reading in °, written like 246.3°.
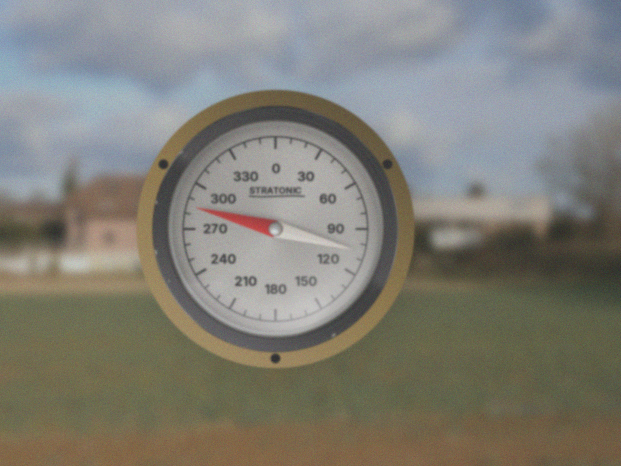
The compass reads 285°
